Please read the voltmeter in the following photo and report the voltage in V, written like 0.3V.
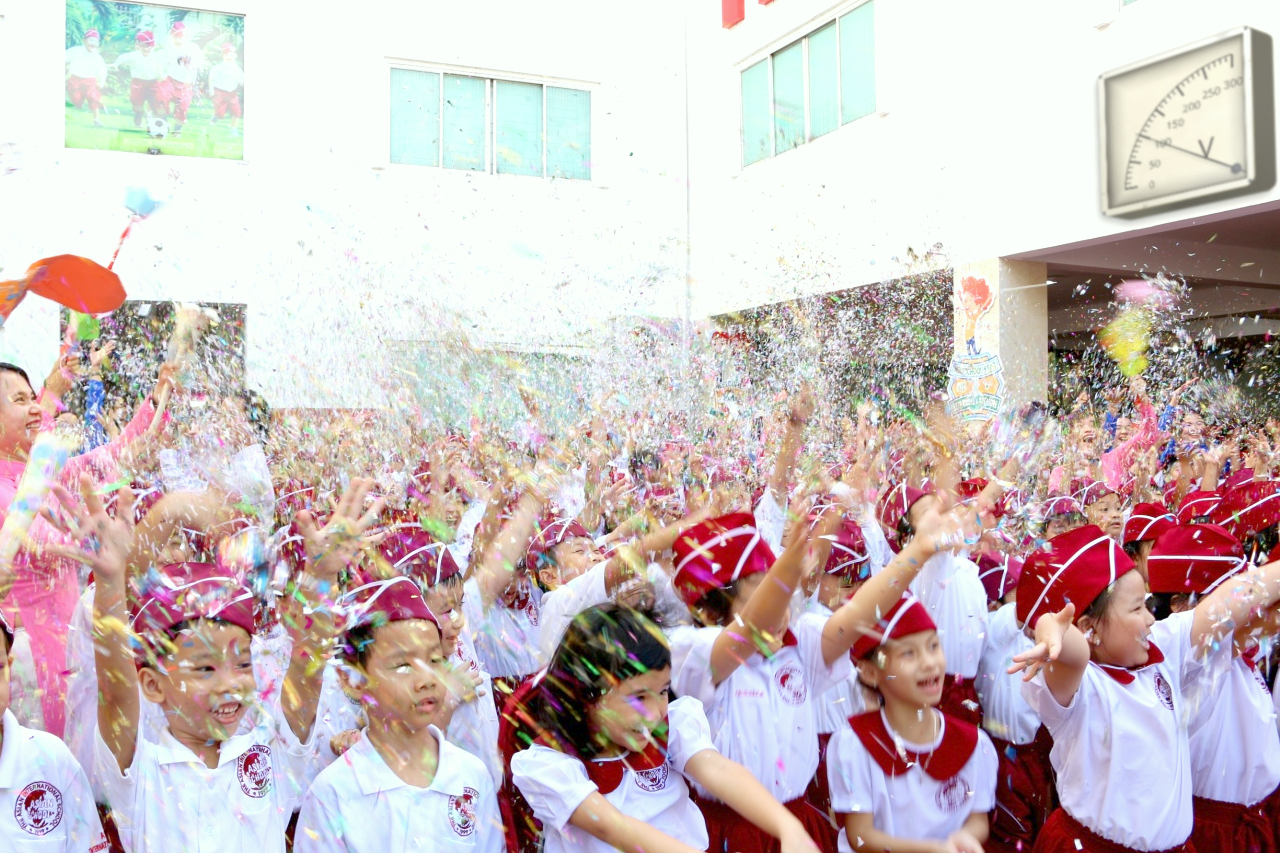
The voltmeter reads 100V
